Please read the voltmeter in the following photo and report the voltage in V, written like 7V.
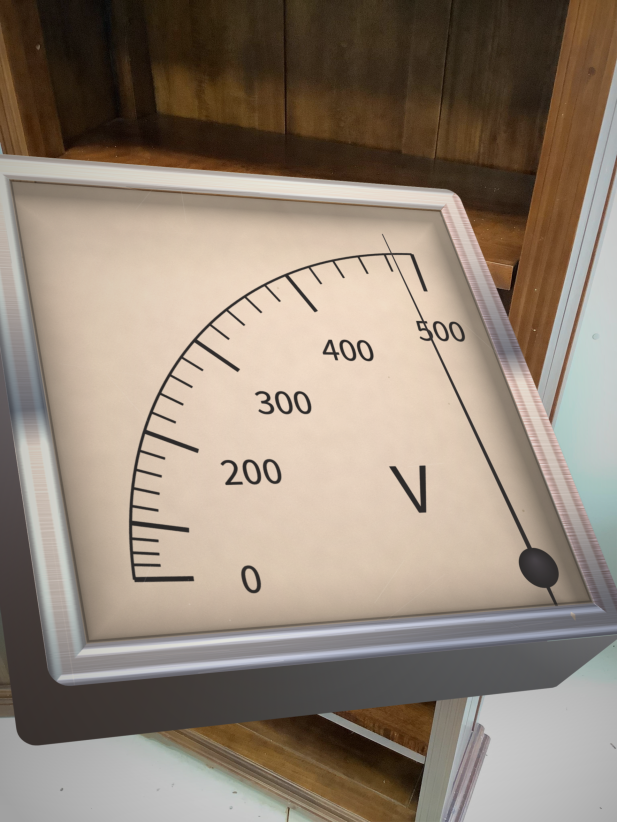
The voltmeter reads 480V
